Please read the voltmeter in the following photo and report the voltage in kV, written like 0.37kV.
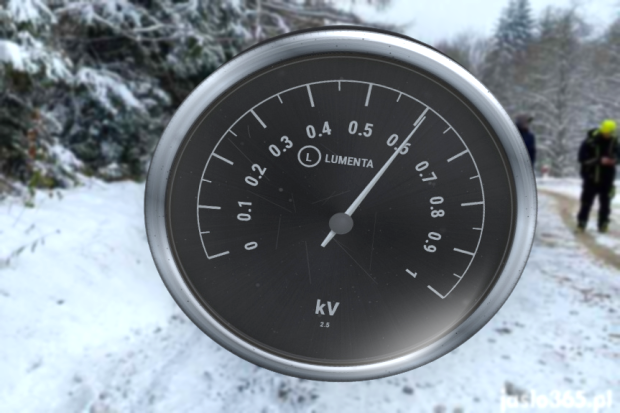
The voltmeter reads 0.6kV
